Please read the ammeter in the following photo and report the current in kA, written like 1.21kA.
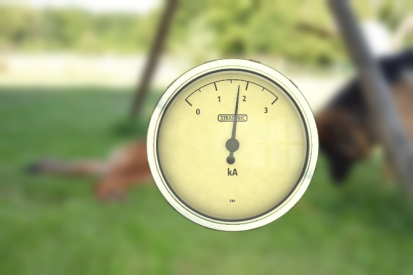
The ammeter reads 1.75kA
